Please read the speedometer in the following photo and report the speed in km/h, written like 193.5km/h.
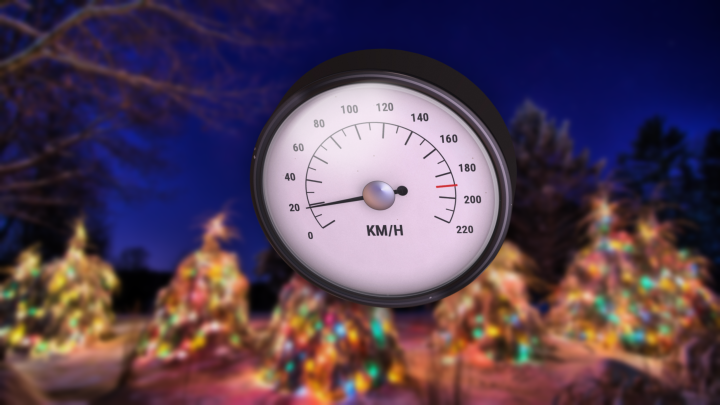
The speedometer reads 20km/h
